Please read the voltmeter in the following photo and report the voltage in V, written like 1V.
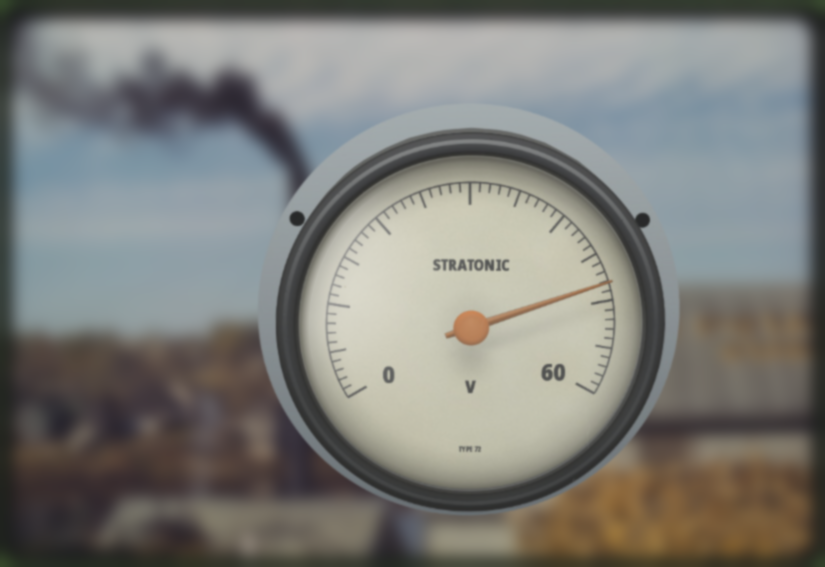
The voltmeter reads 48V
